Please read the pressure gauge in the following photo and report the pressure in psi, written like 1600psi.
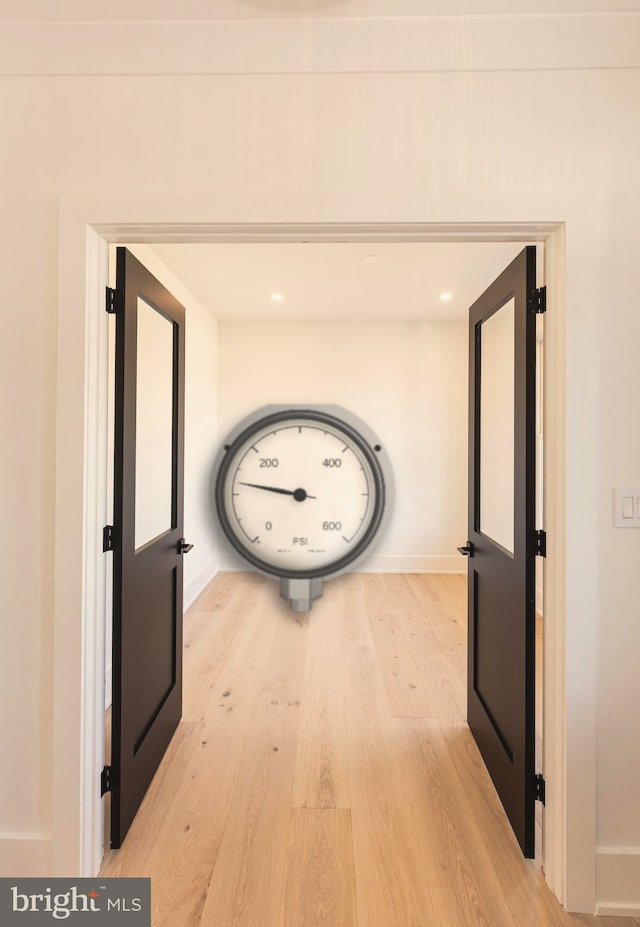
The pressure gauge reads 125psi
